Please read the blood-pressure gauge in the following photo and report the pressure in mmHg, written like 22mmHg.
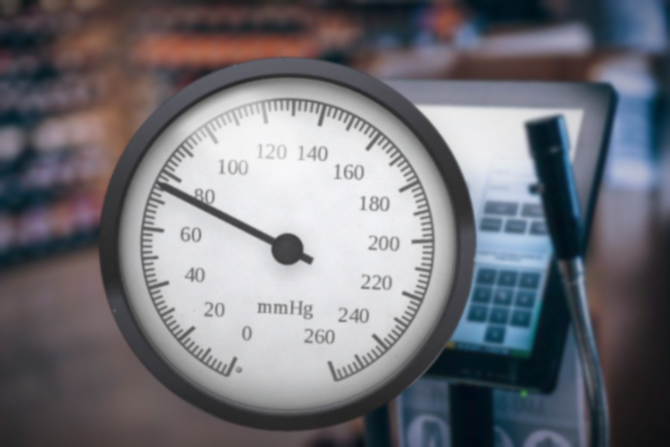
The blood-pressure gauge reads 76mmHg
